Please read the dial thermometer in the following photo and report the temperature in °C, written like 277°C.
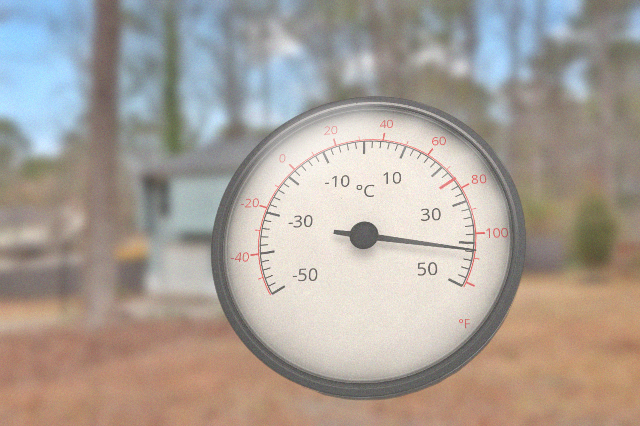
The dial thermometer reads 42°C
